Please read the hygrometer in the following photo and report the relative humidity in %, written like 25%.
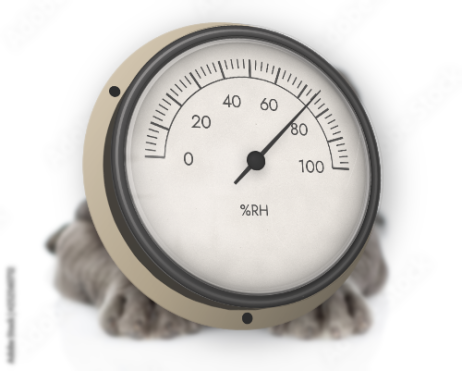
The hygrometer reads 74%
